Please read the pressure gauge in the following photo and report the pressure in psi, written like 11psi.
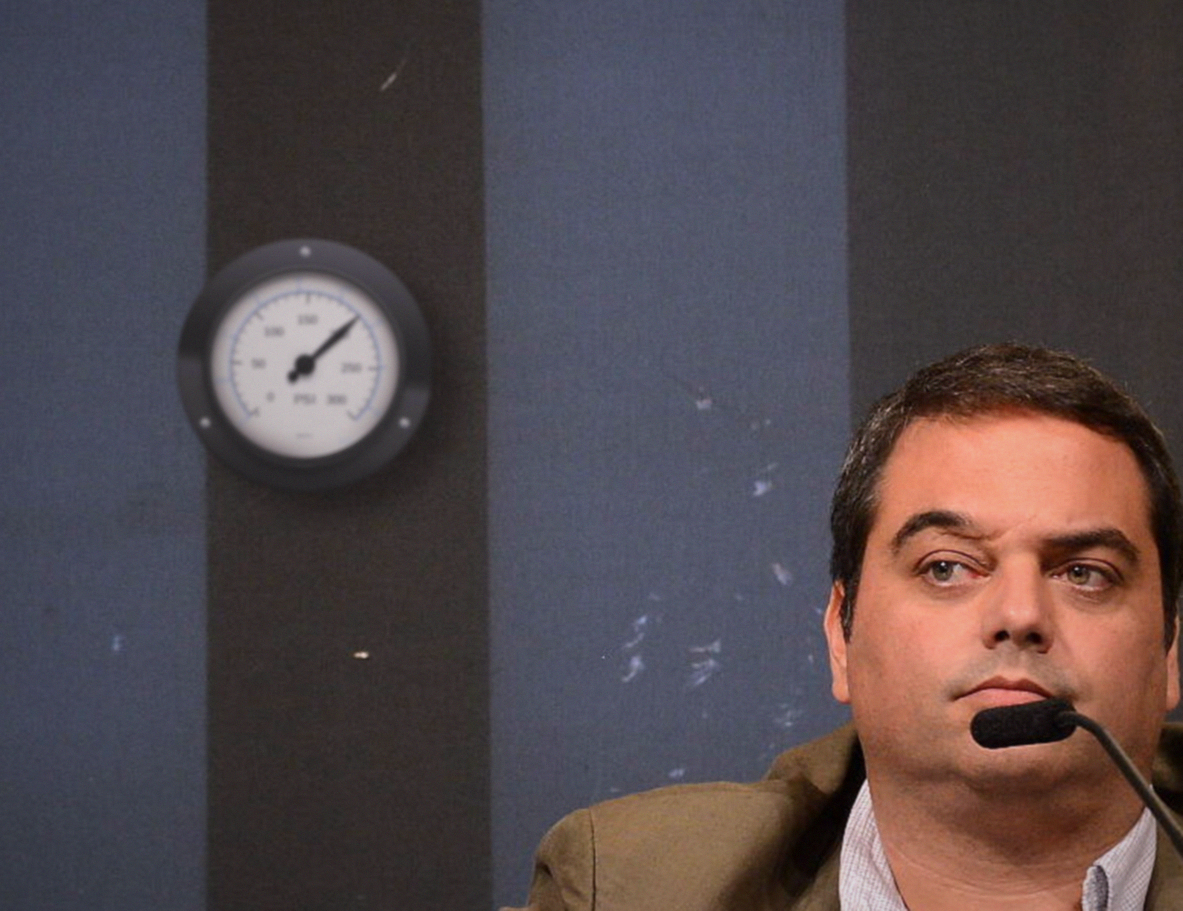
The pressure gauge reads 200psi
